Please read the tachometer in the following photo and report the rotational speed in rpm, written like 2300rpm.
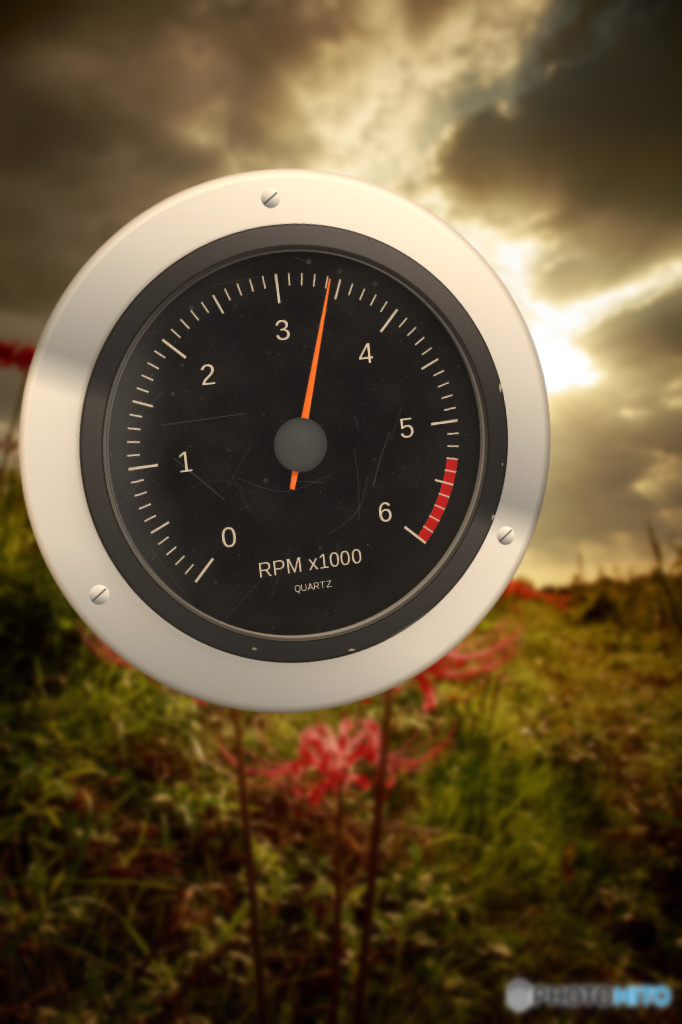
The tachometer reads 3400rpm
